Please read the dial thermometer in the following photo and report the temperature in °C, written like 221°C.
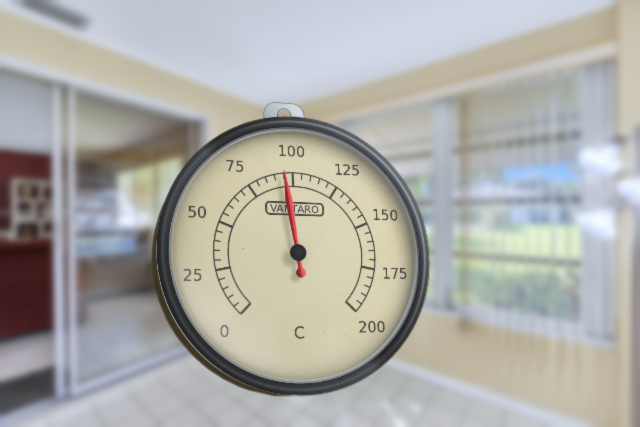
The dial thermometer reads 95°C
